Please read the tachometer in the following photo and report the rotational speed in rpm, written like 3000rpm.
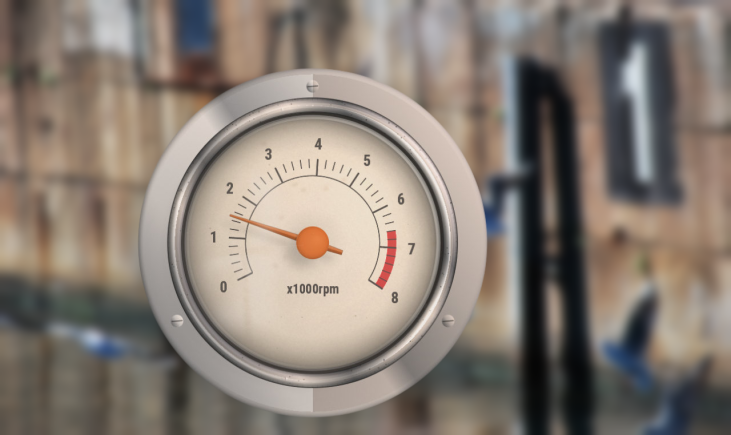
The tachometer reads 1500rpm
